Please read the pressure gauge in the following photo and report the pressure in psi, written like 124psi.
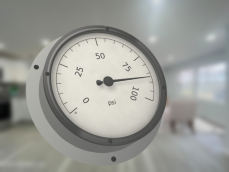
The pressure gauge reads 87.5psi
